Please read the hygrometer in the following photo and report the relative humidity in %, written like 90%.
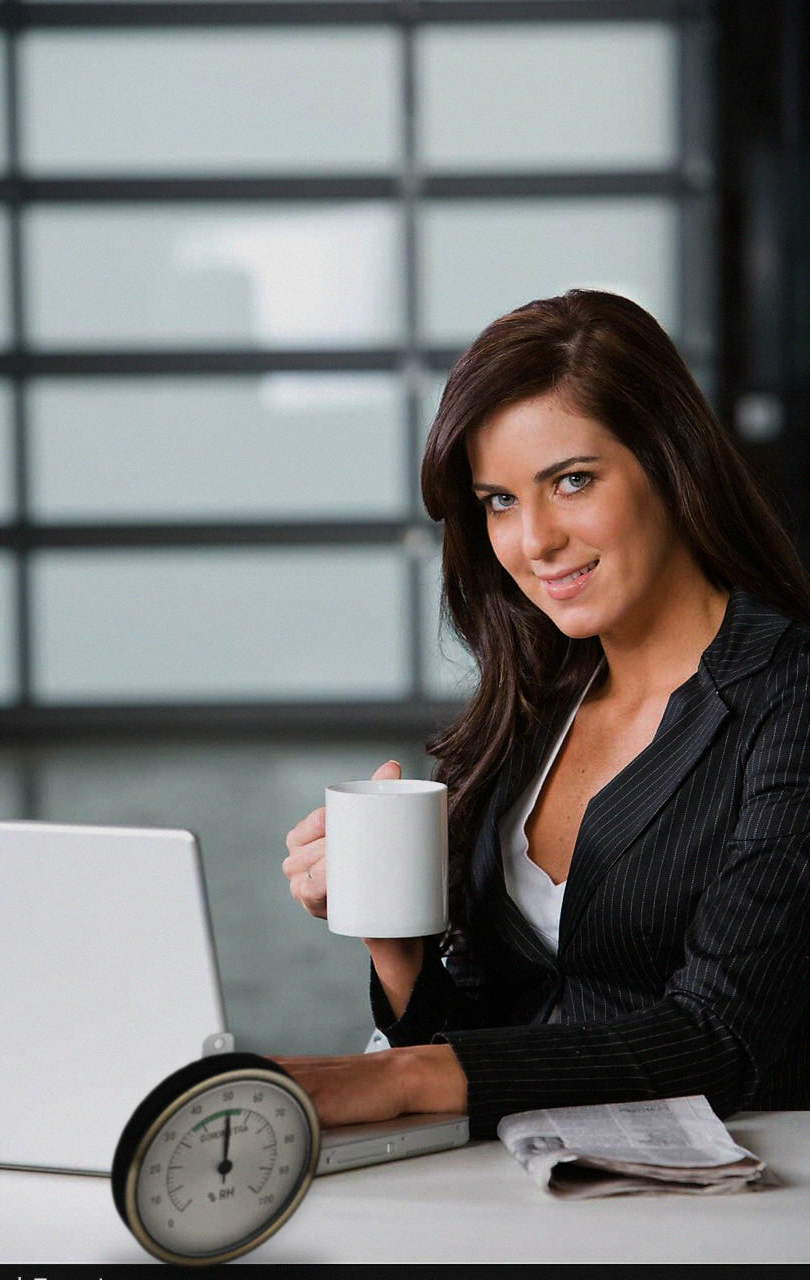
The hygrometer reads 50%
